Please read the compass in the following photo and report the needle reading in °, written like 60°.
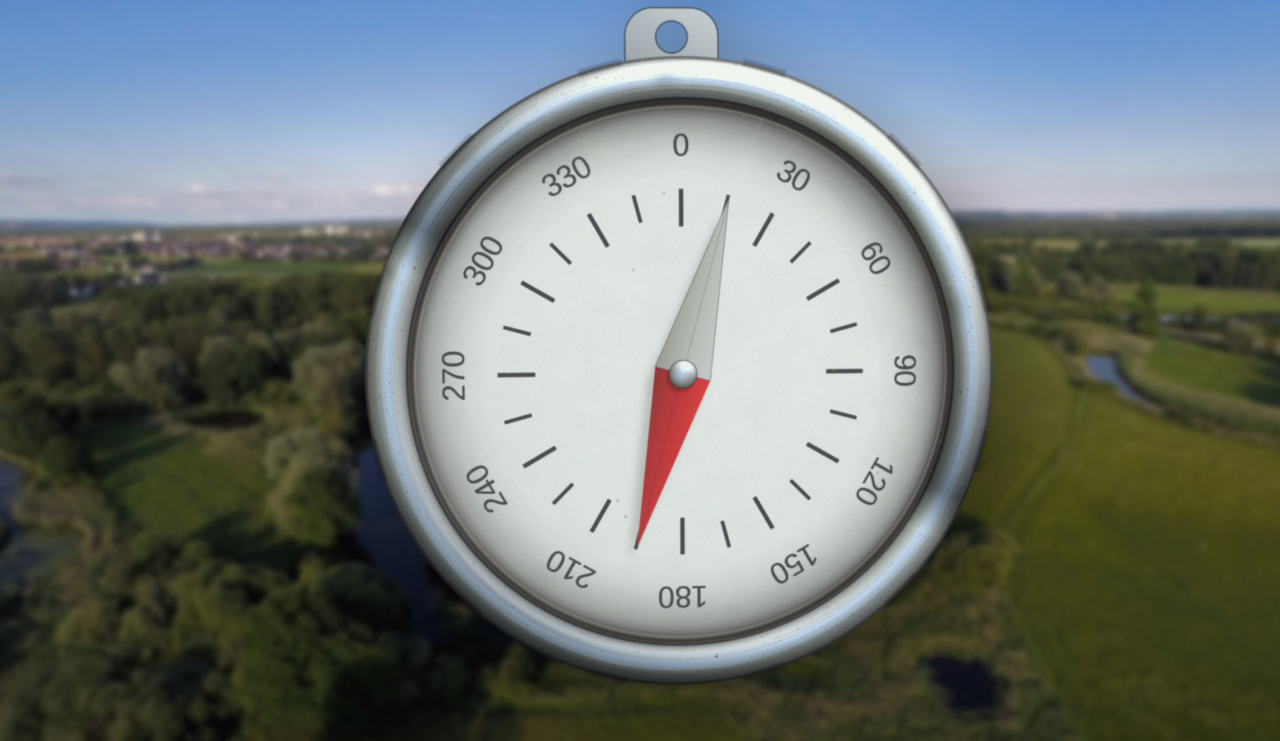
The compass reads 195°
